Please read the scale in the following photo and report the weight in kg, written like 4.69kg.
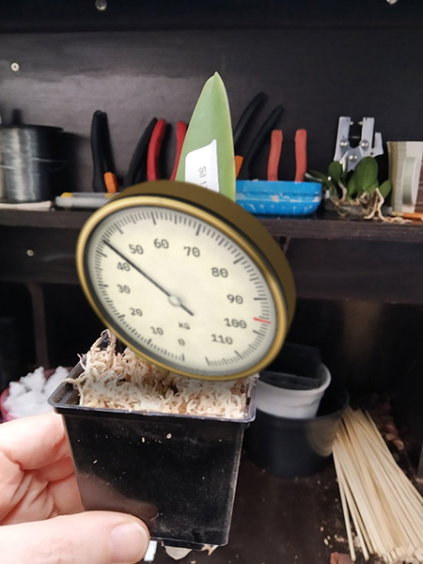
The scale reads 45kg
